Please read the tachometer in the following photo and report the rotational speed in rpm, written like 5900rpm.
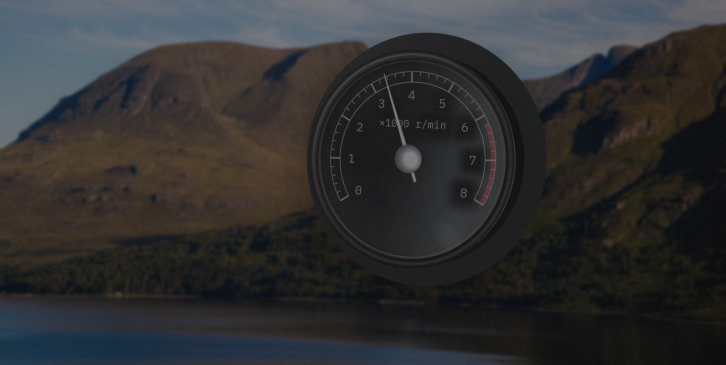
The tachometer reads 3400rpm
